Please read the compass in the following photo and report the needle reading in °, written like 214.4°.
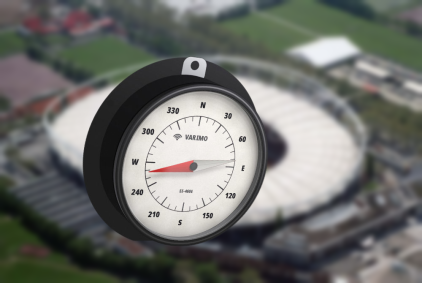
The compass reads 260°
